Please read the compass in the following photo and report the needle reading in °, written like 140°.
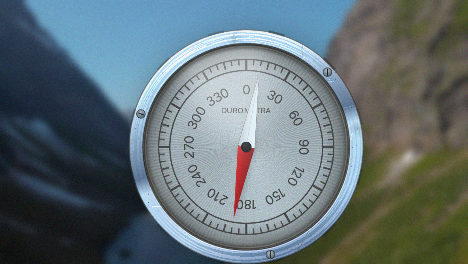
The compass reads 190°
